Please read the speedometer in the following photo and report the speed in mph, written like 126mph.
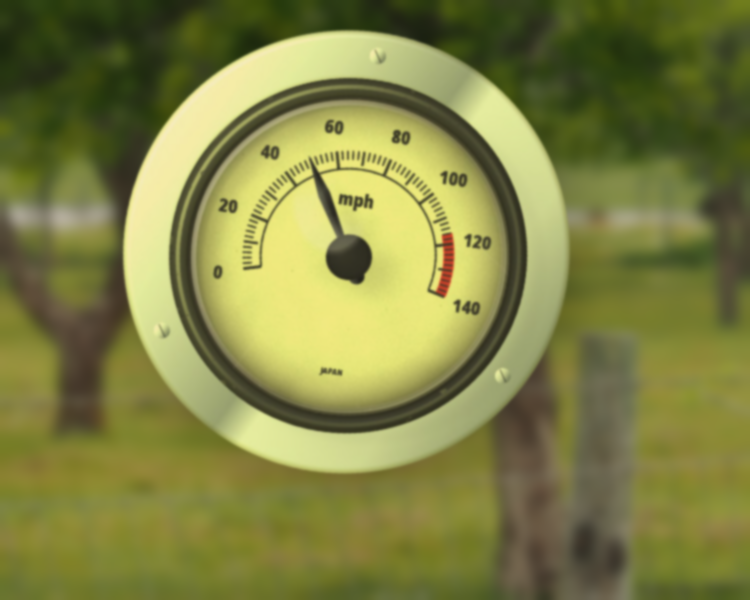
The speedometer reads 50mph
